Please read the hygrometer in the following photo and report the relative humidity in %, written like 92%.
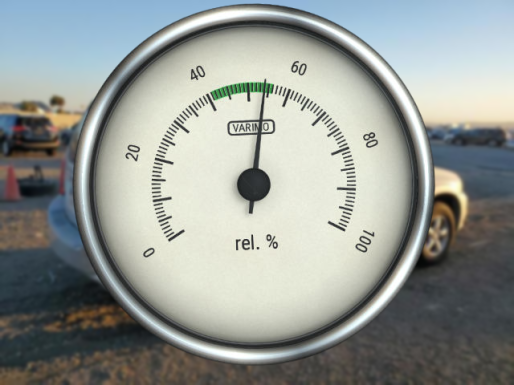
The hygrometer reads 54%
